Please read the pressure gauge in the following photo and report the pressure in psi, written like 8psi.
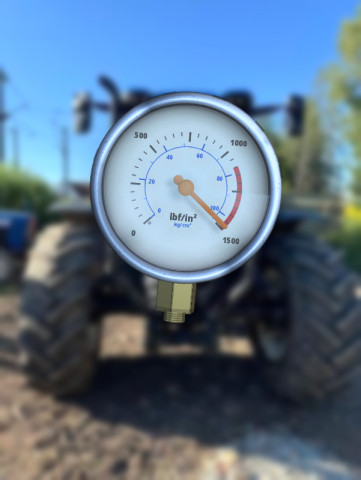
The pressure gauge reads 1475psi
